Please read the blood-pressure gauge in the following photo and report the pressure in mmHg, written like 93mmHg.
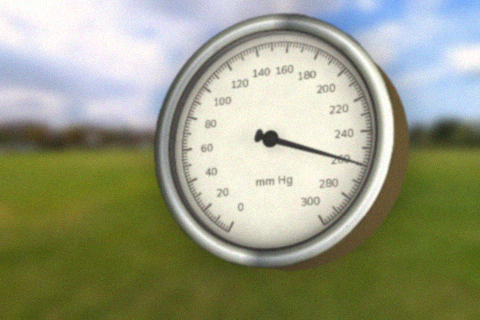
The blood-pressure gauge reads 260mmHg
